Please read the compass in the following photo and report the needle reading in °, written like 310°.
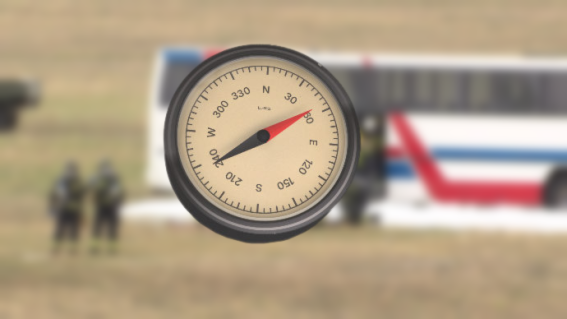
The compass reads 55°
